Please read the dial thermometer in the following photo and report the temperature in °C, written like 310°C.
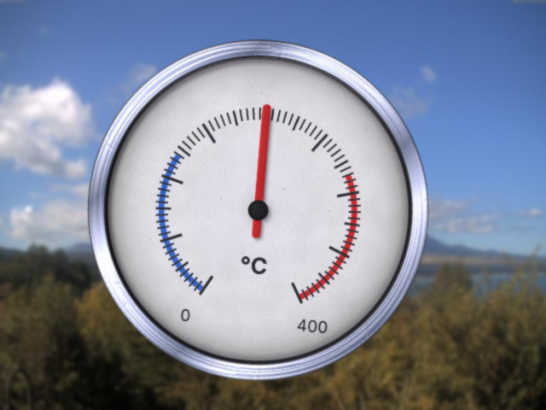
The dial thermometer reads 200°C
